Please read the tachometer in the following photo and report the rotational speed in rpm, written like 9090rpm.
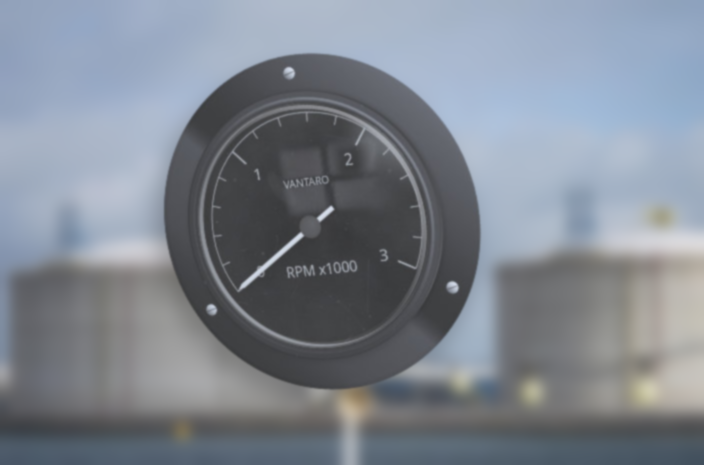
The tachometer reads 0rpm
